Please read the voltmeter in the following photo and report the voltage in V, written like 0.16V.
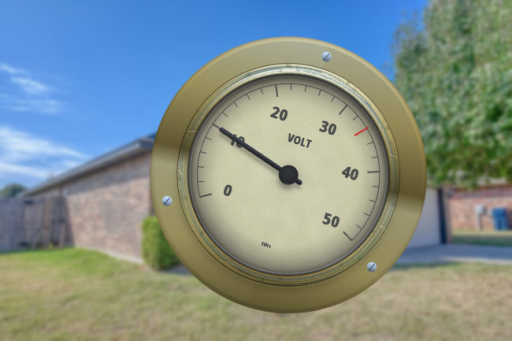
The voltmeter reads 10V
